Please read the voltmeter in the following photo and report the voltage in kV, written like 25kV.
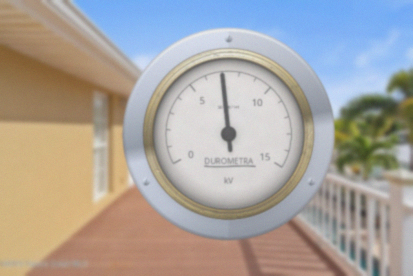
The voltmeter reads 7kV
